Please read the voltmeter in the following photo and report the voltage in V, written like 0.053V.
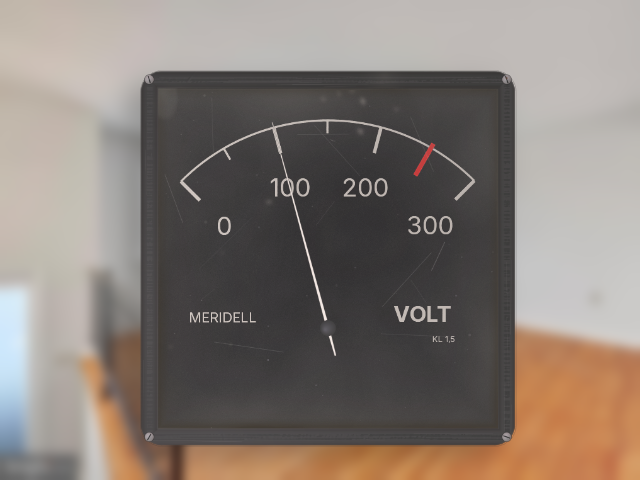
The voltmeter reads 100V
